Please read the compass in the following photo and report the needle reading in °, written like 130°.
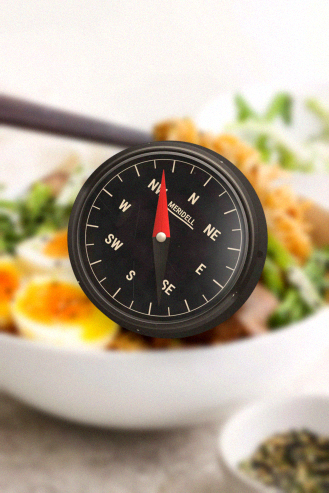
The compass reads 322.5°
